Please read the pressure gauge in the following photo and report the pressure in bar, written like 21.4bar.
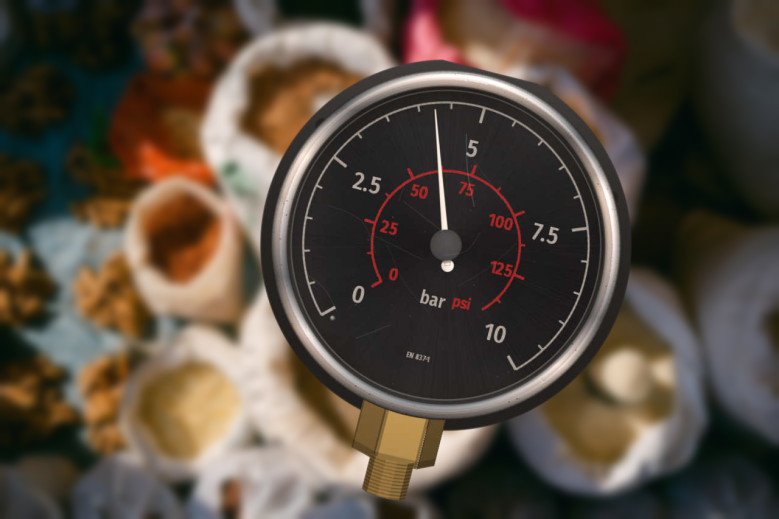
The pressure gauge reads 4.25bar
